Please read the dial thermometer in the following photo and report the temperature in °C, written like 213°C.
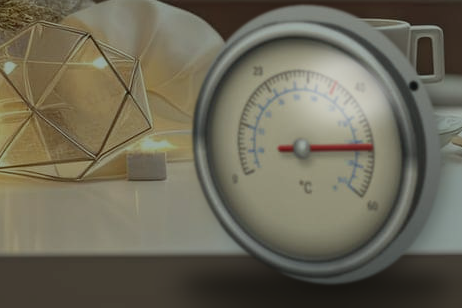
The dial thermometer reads 50°C
